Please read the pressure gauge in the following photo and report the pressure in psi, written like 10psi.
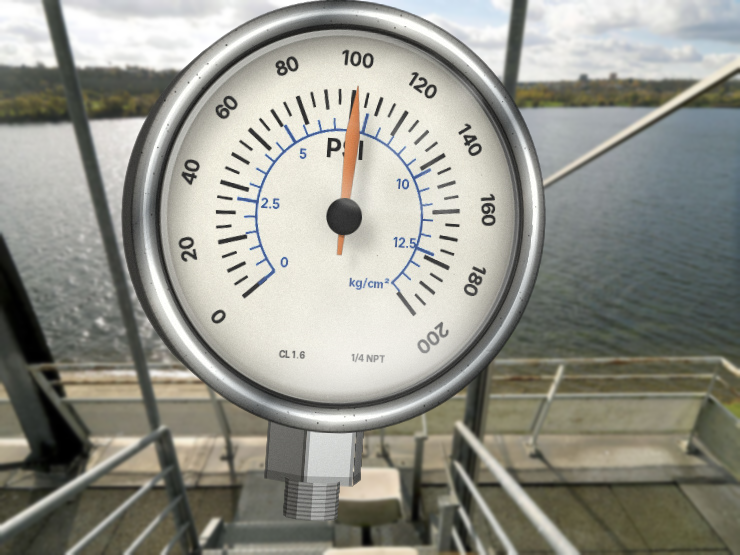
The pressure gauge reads 100psi
